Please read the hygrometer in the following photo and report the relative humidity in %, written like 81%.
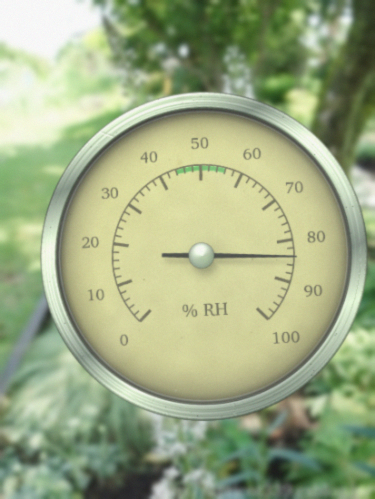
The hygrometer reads 84%
